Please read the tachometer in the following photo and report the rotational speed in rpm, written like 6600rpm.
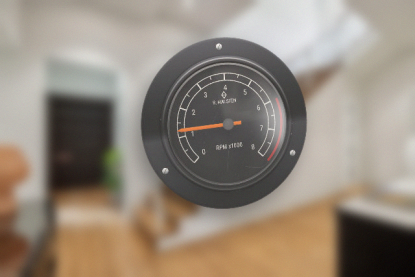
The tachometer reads 1250rpm
